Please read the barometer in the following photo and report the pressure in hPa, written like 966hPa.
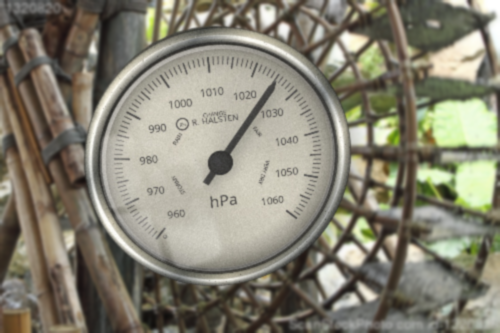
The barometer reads 1025hPa
